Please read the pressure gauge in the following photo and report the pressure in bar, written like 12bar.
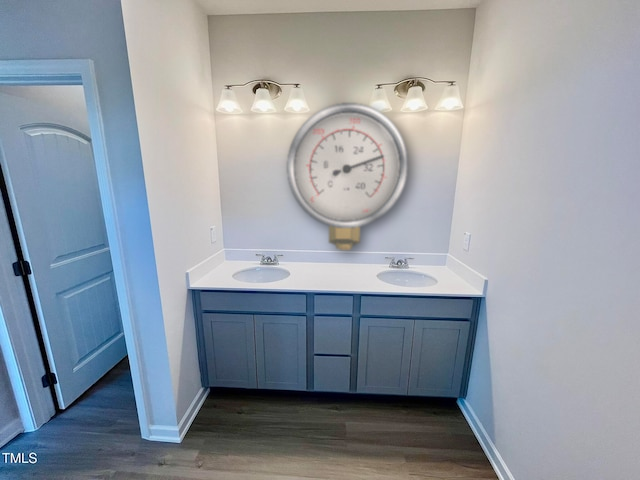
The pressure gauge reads 30bar
